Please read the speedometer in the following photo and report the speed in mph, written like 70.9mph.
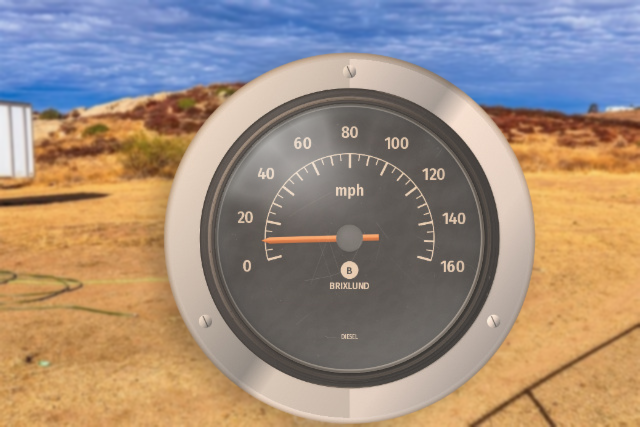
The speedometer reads 10mph
